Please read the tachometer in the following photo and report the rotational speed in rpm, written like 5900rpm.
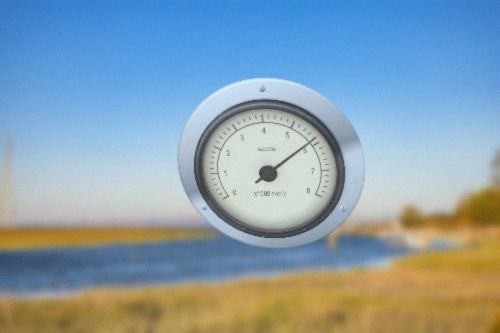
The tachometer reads 5800rpm
